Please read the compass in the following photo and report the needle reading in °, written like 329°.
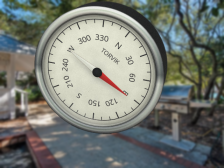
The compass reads 90°
